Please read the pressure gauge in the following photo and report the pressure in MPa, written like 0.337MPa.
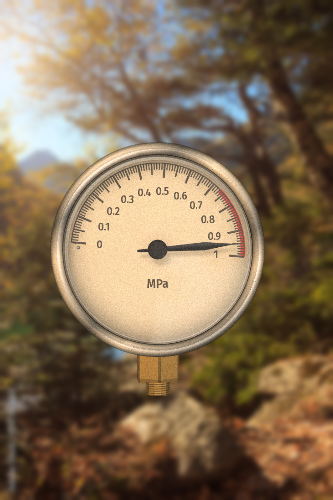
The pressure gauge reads 0.95MPa
